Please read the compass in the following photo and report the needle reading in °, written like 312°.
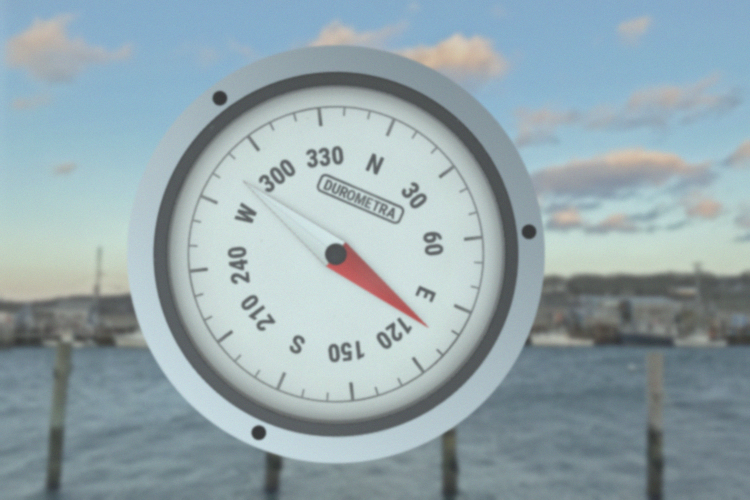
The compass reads 105°
